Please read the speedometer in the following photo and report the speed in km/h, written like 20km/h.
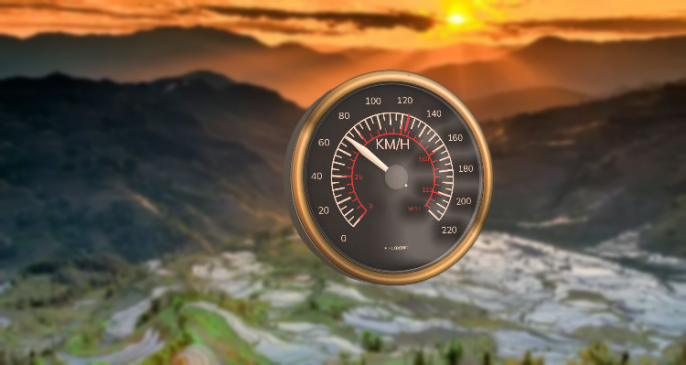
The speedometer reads 70km/h
